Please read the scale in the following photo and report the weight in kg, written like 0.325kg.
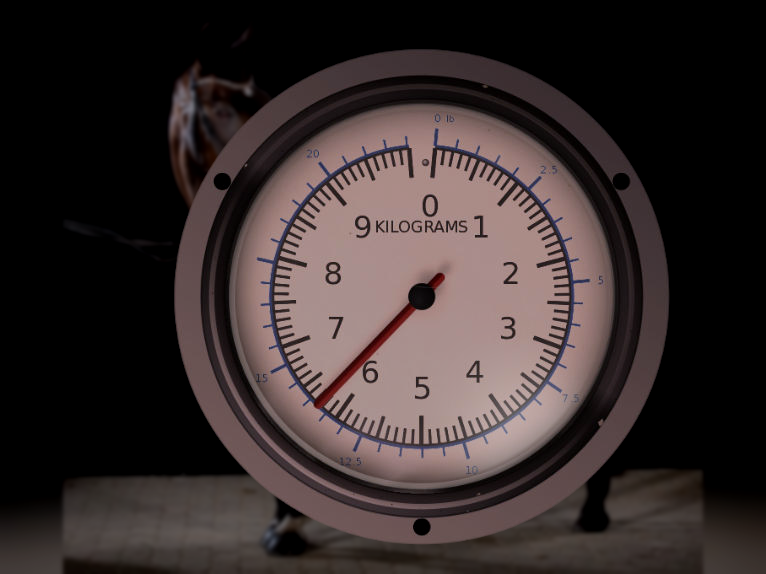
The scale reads 6.25kg
